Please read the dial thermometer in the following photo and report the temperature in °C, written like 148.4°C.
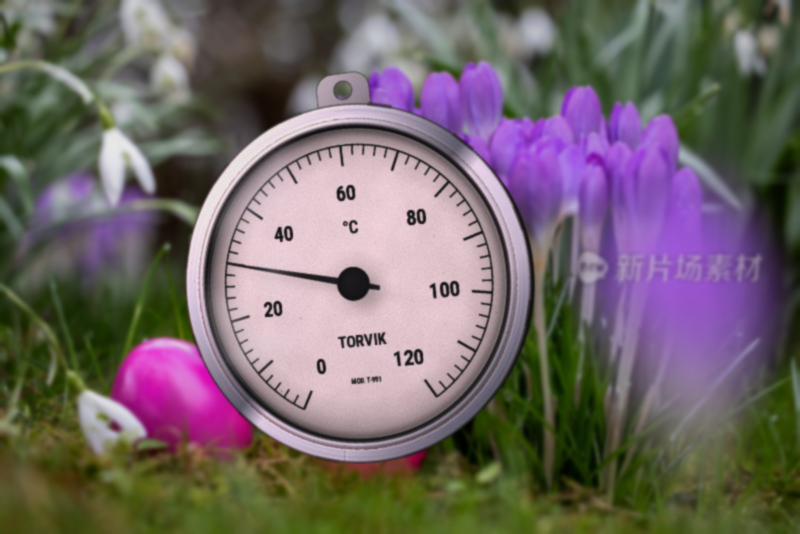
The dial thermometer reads 30°C
